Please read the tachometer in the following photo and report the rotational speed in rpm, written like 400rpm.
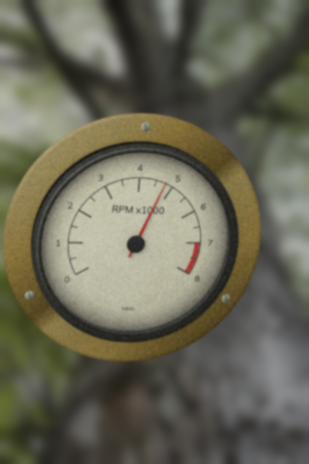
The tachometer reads 4750rpm
